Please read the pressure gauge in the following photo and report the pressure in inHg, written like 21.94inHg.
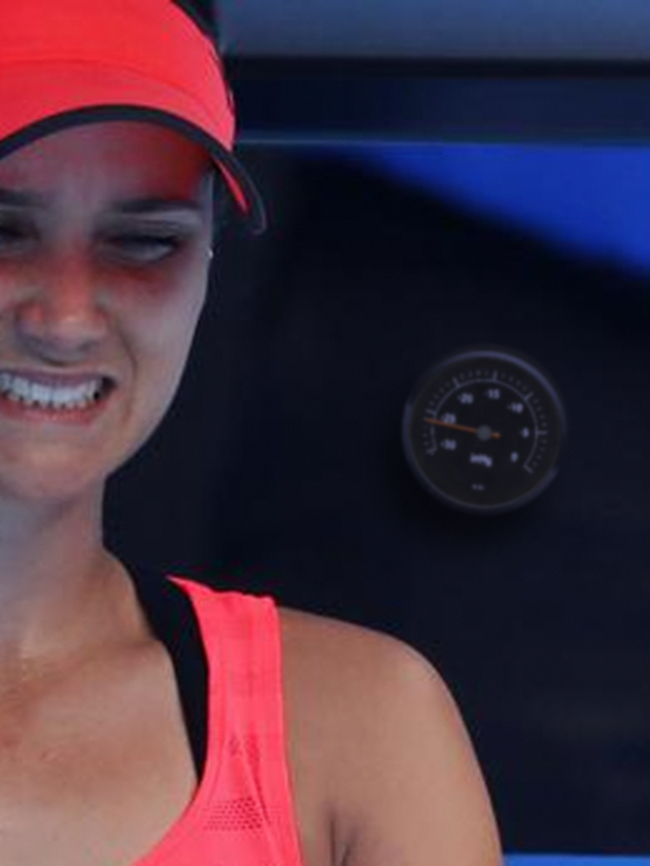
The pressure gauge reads -26inHg
